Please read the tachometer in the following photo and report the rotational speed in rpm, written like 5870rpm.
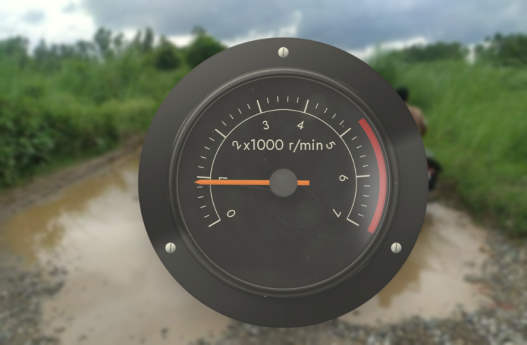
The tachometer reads 900rpm
